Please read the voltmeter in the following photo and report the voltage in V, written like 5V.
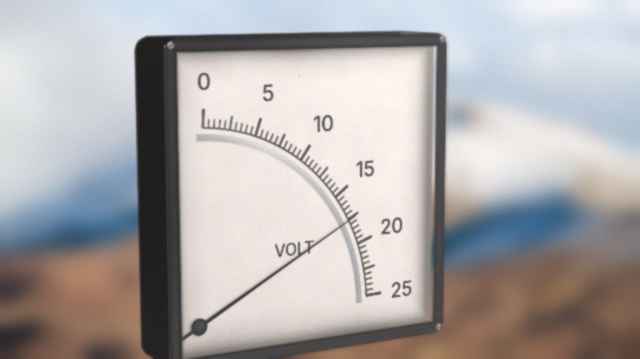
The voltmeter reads 17.5V
